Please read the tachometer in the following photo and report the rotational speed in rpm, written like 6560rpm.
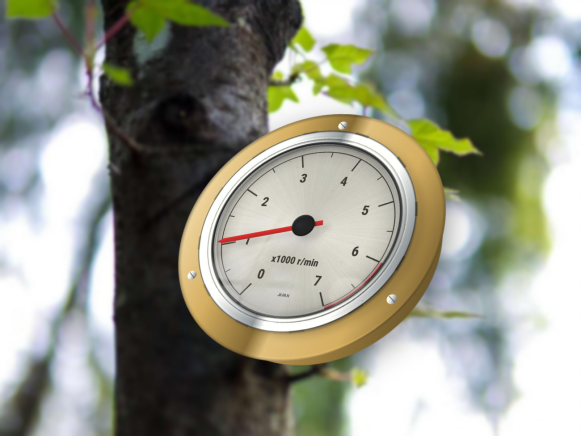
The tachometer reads 1000rpm
